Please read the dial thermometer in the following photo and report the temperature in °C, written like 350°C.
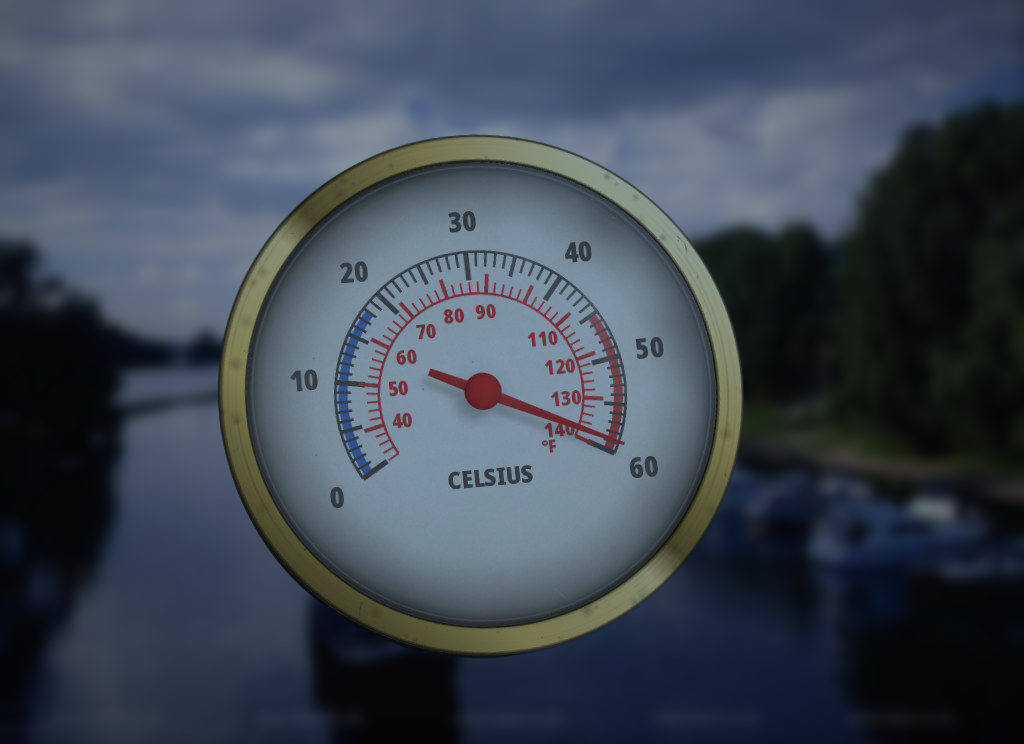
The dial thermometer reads 59°C
